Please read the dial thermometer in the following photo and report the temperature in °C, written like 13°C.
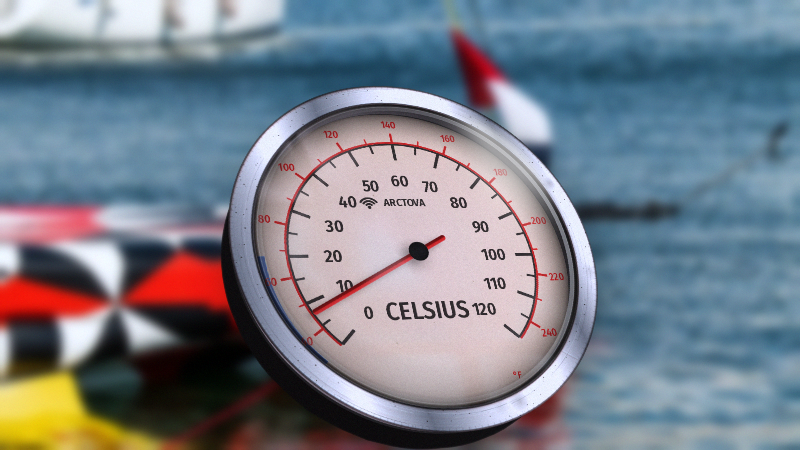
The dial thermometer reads 7.5°C
